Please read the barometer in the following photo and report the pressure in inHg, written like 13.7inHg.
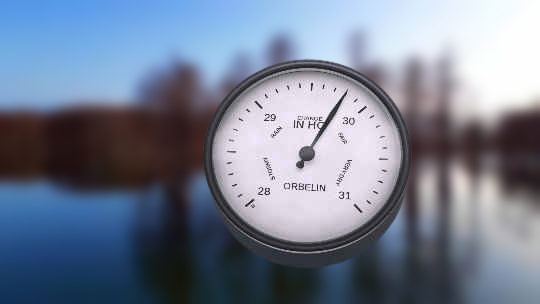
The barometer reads 29.8inHg
